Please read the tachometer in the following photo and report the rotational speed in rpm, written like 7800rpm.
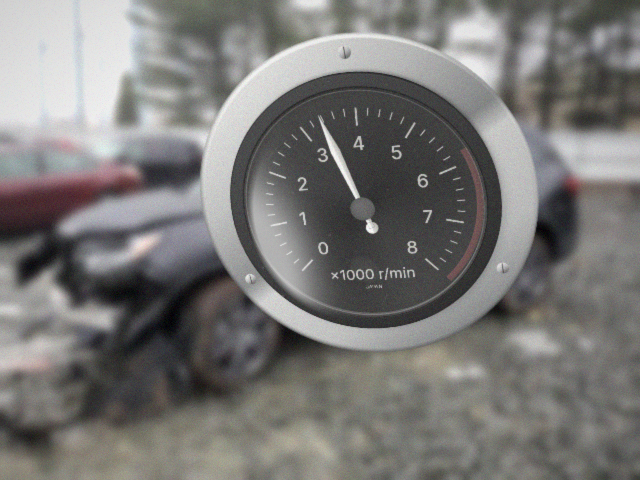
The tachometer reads 3400rpm
